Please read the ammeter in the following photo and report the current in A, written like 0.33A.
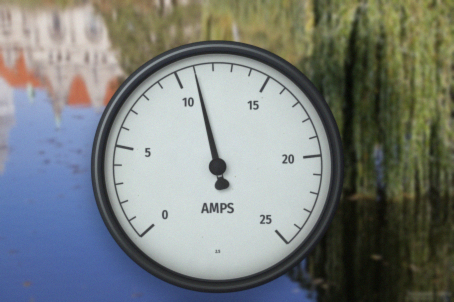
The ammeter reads 11A
